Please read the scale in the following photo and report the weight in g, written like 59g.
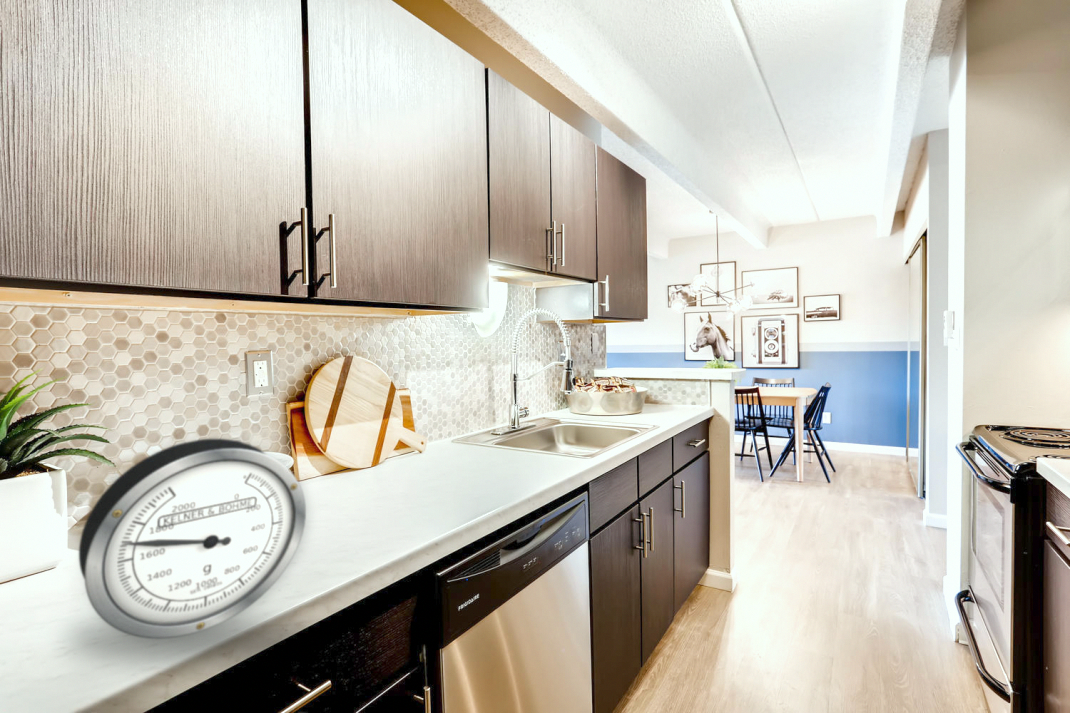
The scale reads 1700g
